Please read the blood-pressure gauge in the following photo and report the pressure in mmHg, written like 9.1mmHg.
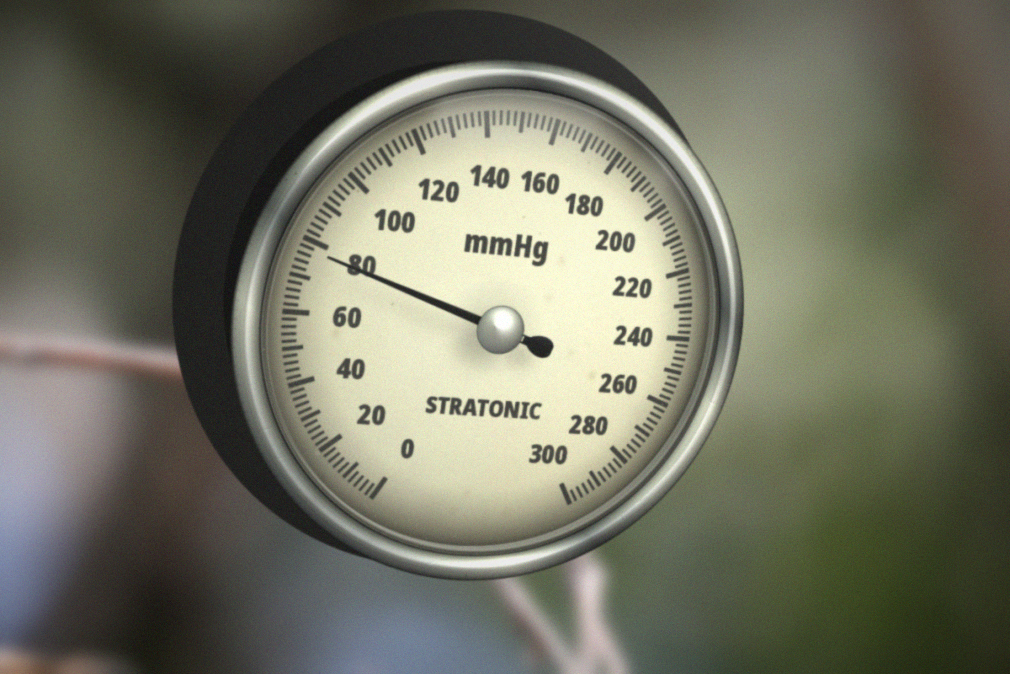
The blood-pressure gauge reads 78mmHg
